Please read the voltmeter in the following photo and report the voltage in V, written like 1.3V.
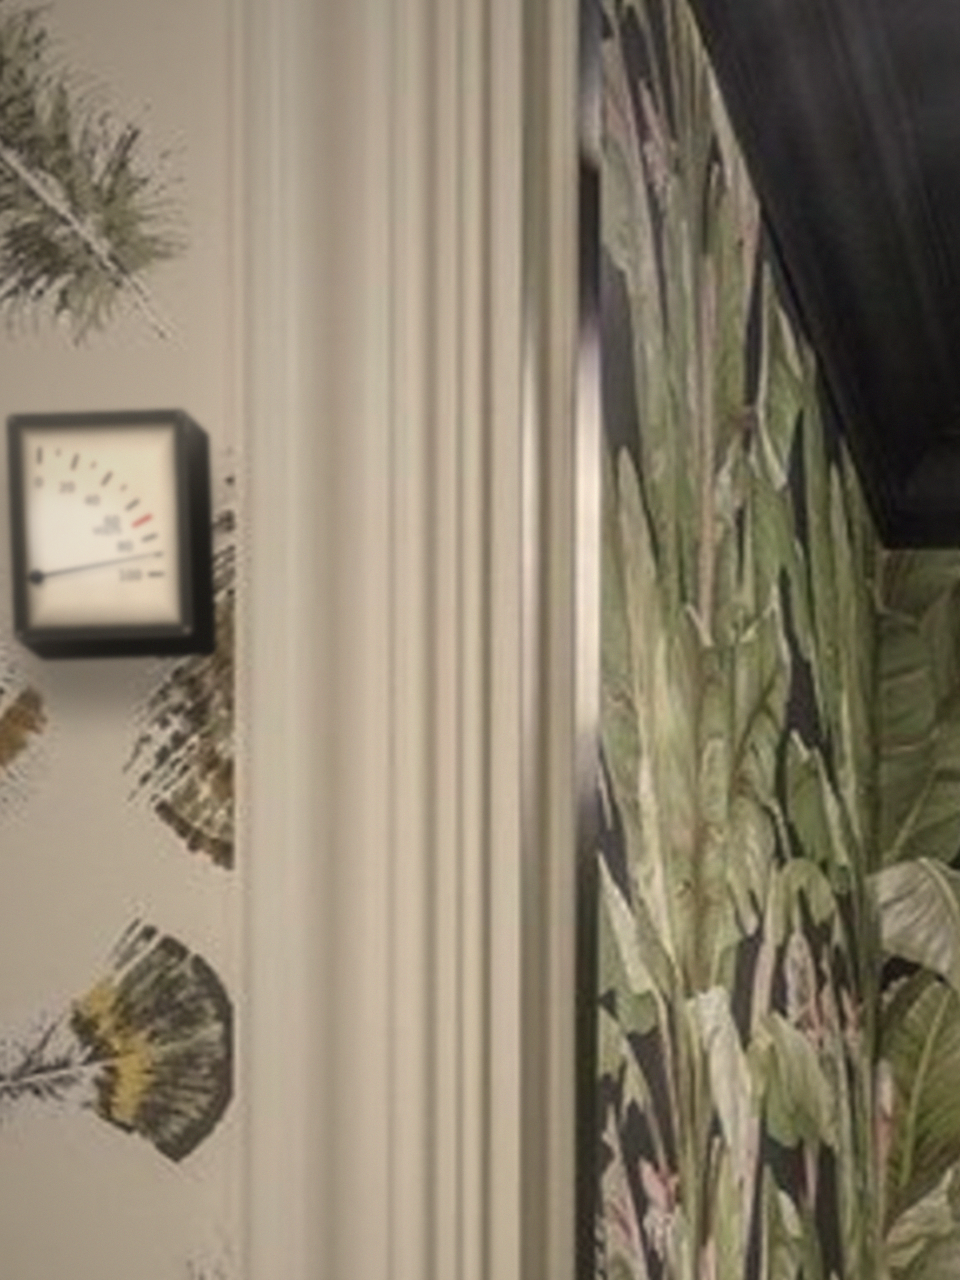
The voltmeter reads 90V
